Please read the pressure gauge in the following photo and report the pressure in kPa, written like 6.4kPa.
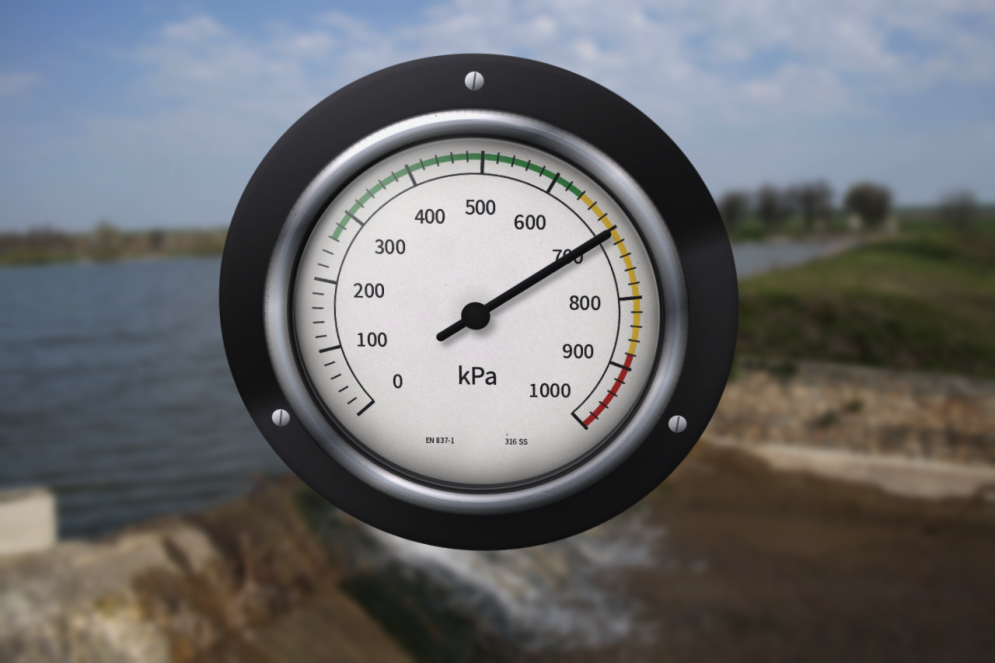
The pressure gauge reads 700kPa
